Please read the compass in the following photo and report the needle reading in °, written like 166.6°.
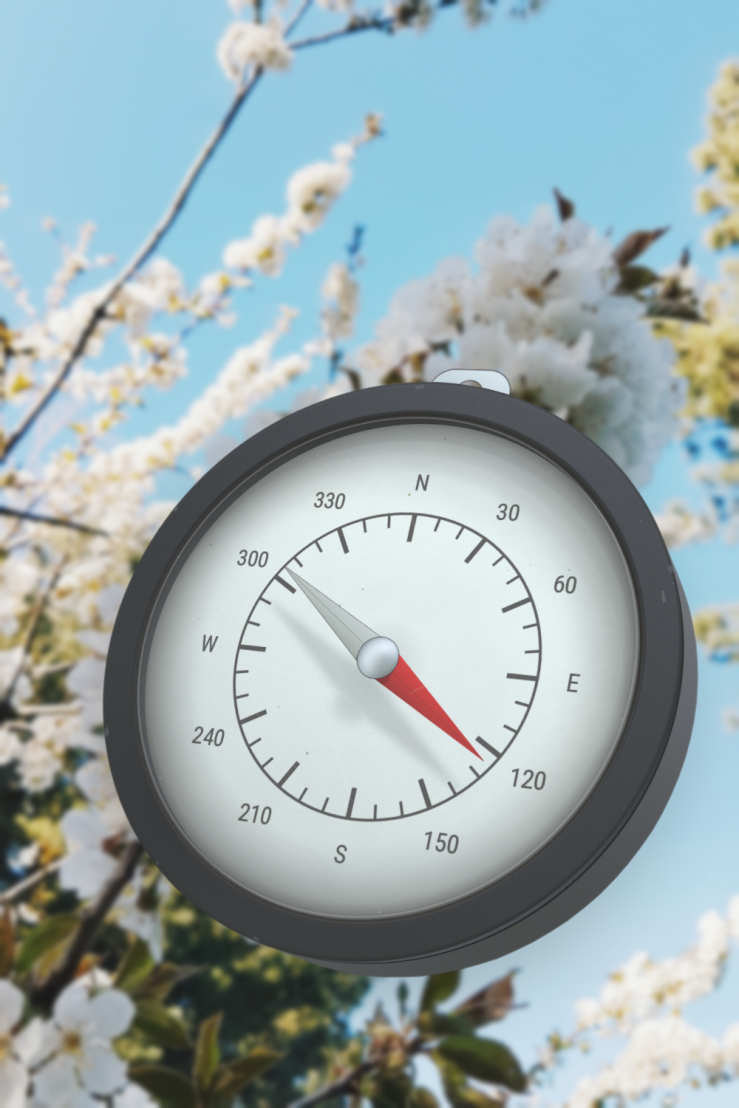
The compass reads 125°
